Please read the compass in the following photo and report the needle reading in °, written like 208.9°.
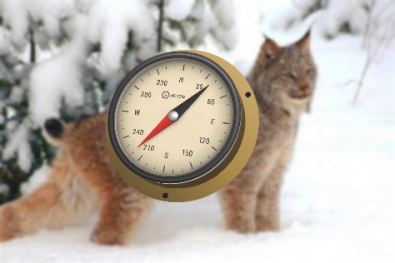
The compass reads 220°
